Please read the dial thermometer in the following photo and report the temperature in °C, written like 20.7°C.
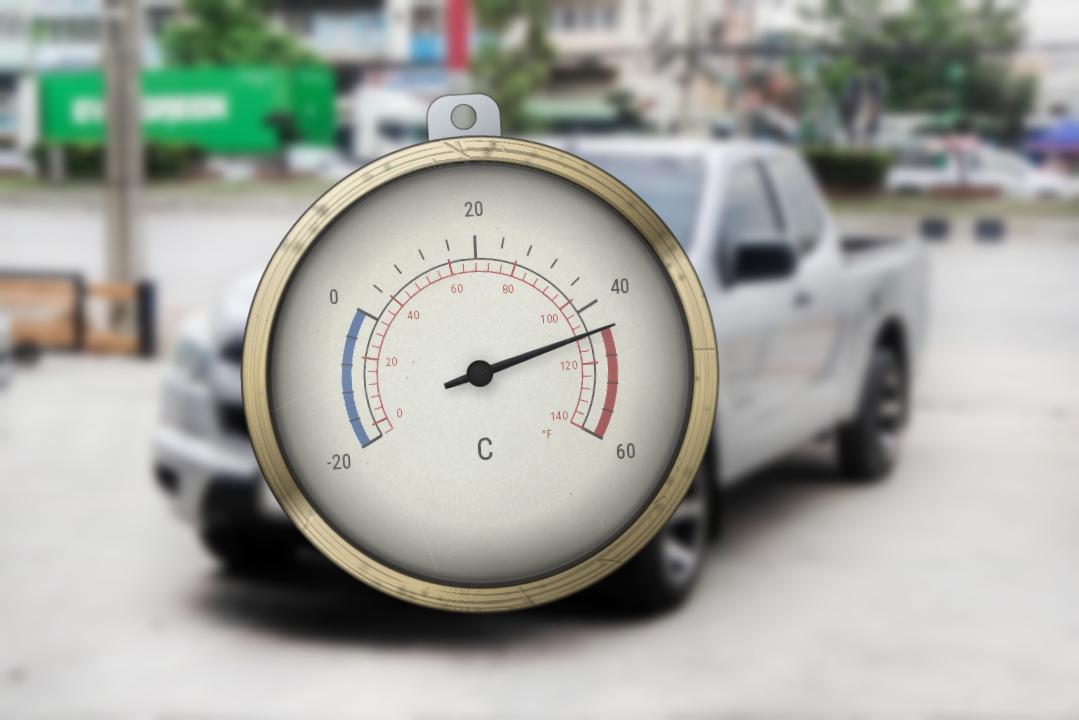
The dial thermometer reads 44°C
